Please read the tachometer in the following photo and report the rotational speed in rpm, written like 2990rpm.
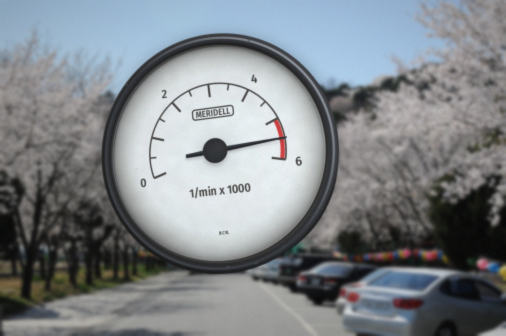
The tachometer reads 5500rpm
